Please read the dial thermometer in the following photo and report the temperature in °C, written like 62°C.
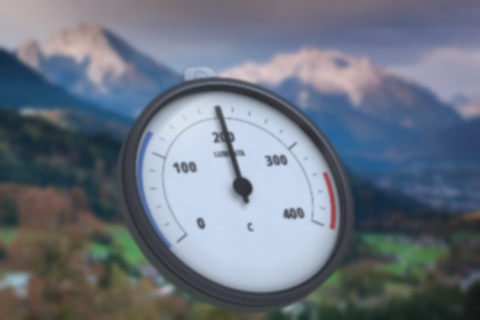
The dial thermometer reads 200°C
